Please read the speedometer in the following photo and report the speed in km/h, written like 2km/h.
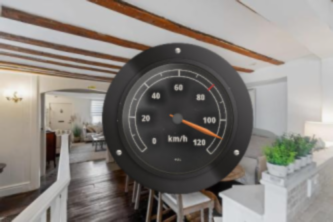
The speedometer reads 110km/h
